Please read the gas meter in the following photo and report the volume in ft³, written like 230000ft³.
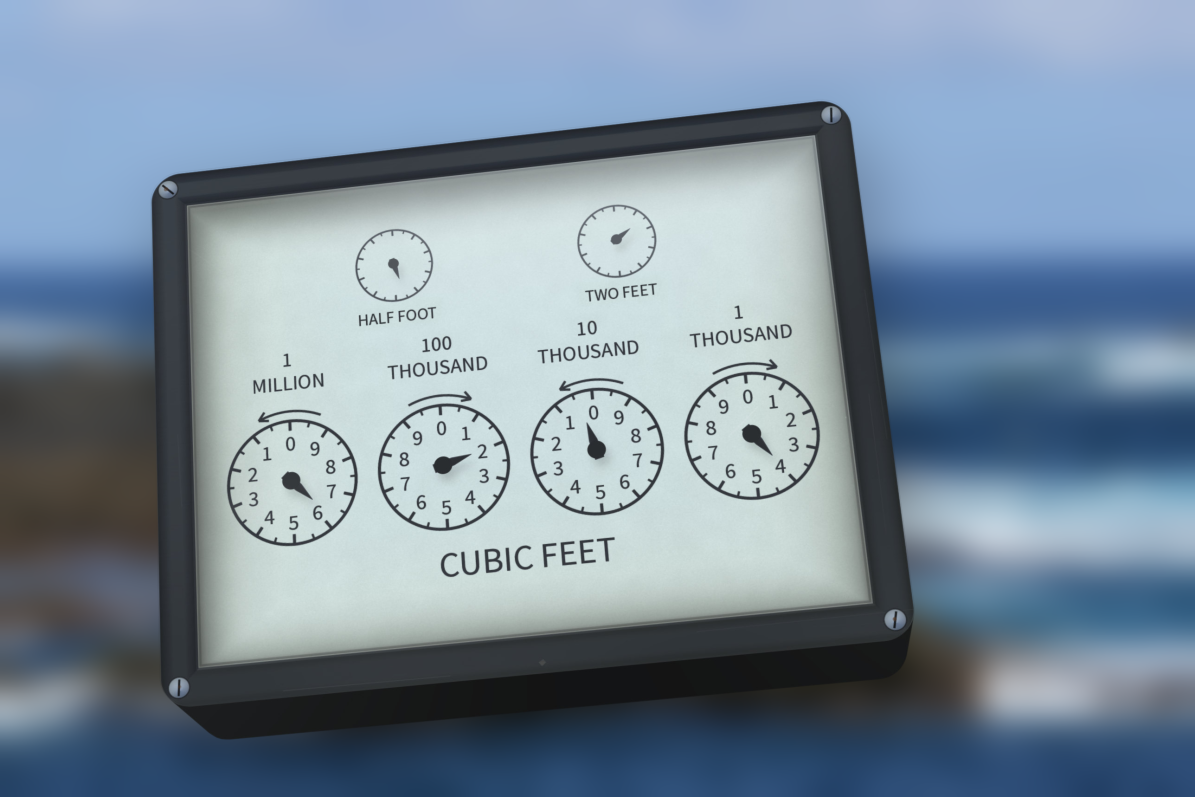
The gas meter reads 620400ft³
